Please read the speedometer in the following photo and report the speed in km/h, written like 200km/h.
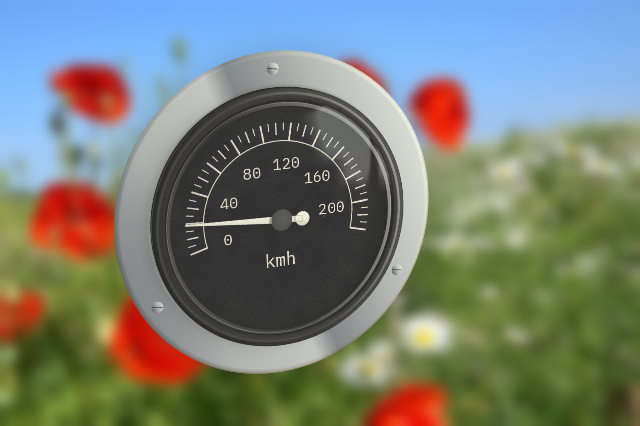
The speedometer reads 20km/h
